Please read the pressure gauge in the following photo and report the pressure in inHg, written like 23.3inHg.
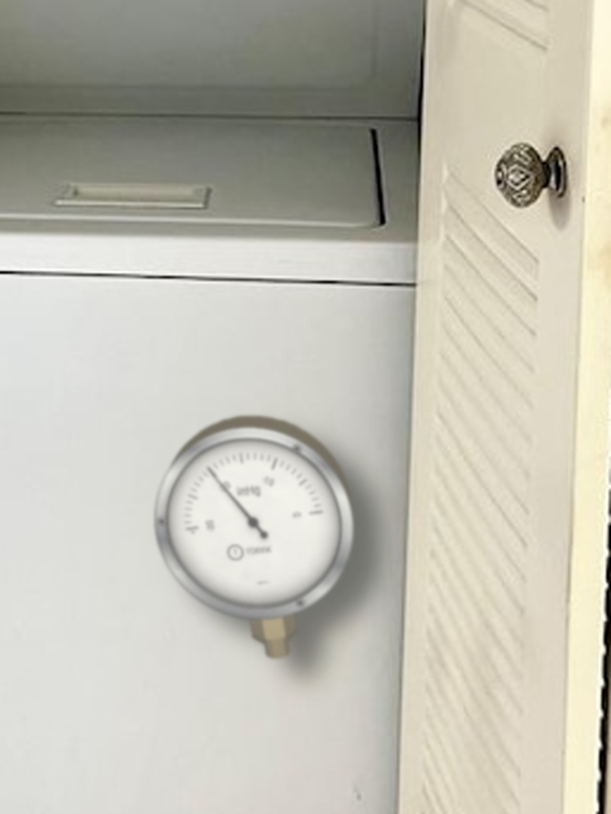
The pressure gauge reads -20inHg
